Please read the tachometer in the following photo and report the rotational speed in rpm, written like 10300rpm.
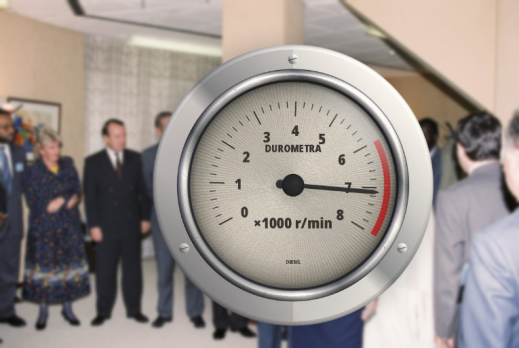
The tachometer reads 7100rpm
